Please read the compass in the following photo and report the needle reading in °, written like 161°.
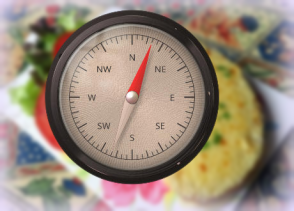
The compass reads 20°
